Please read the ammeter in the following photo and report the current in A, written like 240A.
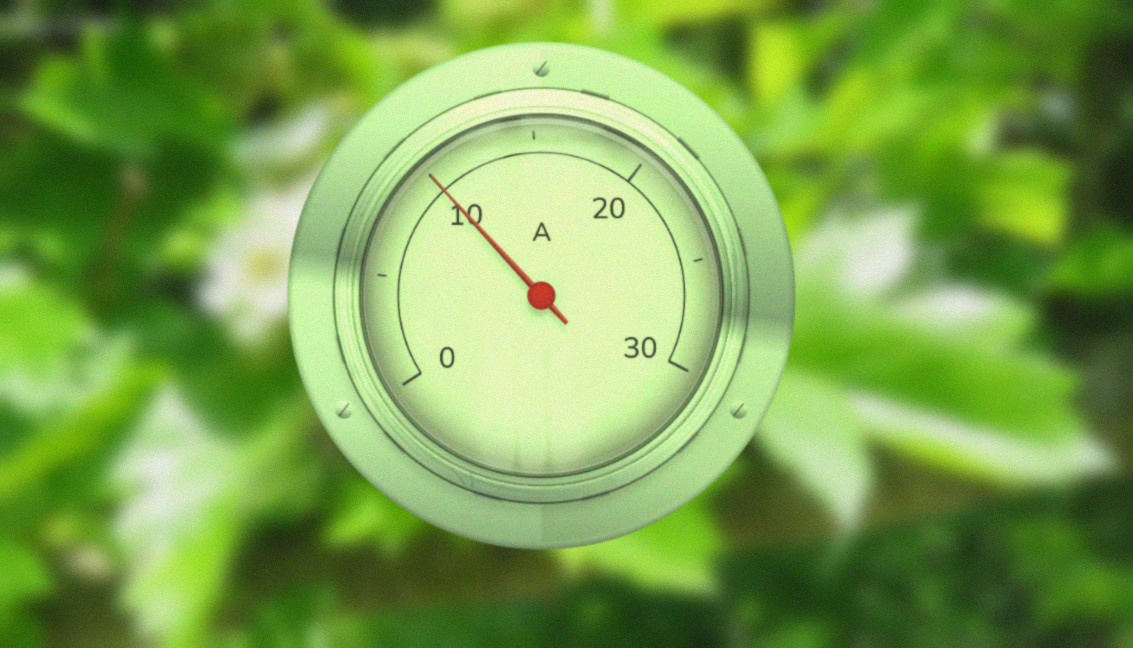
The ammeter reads 10A
